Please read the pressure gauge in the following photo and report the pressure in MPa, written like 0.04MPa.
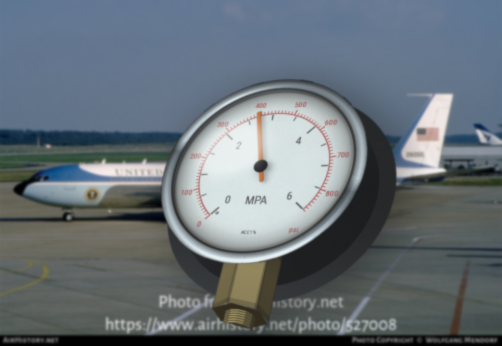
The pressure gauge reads 2.75MPa
